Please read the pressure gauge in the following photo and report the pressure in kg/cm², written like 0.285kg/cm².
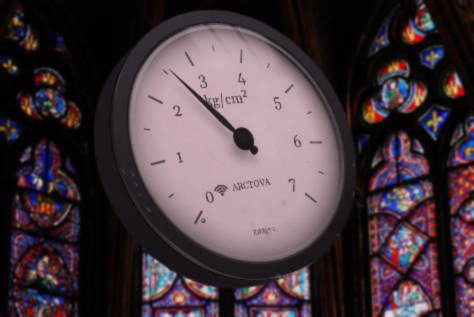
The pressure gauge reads 2.5kg/cm²
